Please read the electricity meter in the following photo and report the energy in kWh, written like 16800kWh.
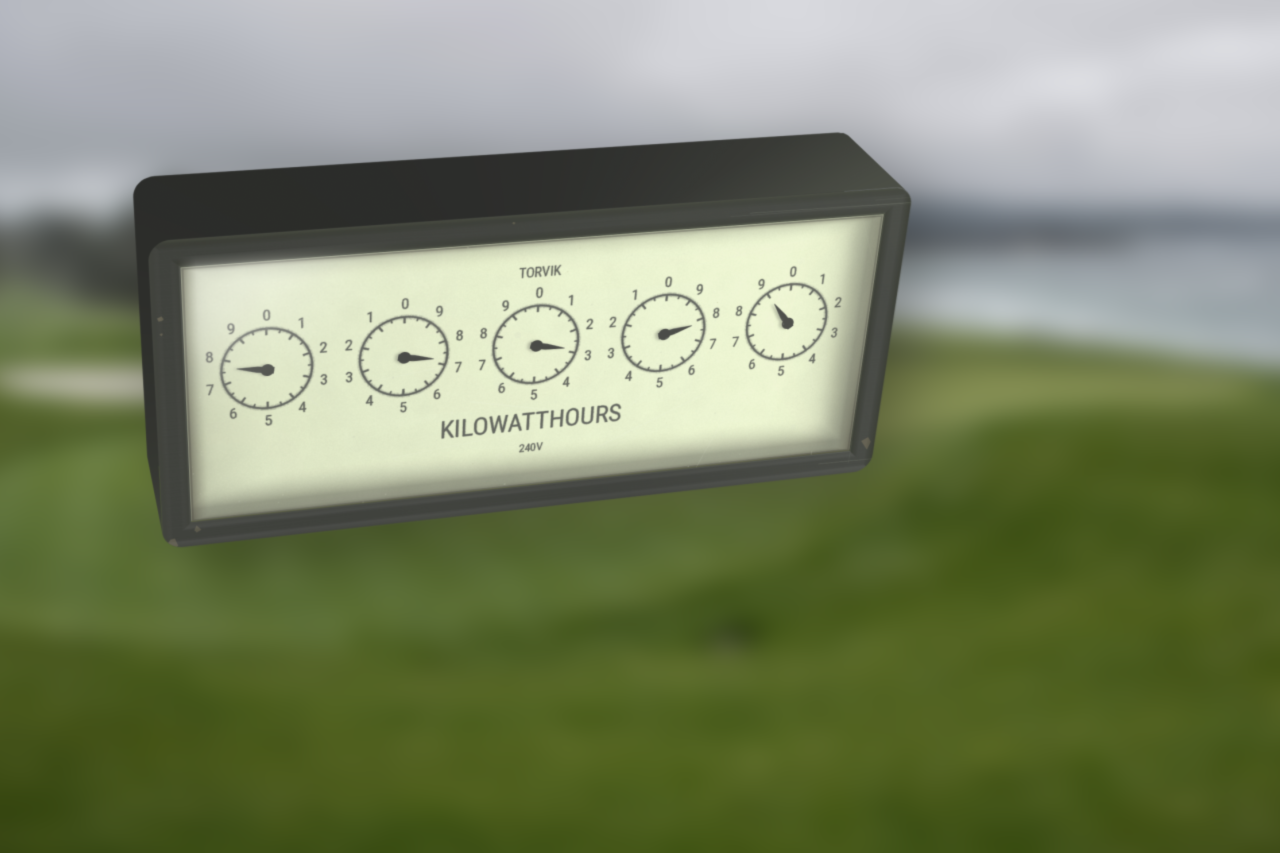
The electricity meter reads 77279kWh
